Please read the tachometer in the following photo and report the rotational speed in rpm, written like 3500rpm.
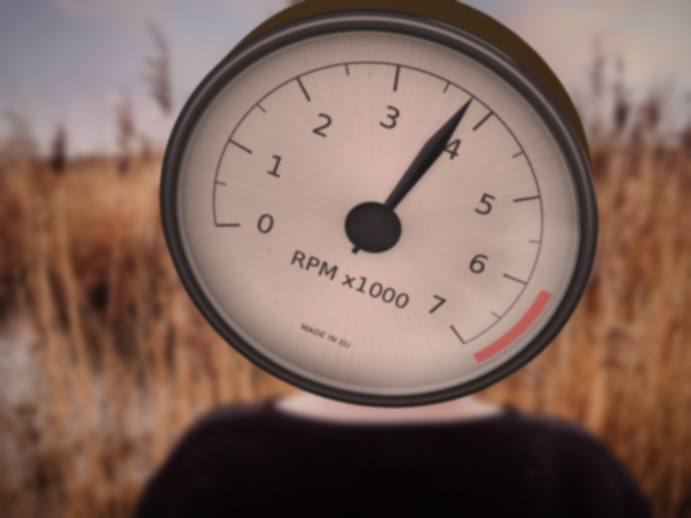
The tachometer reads 3750rpm
